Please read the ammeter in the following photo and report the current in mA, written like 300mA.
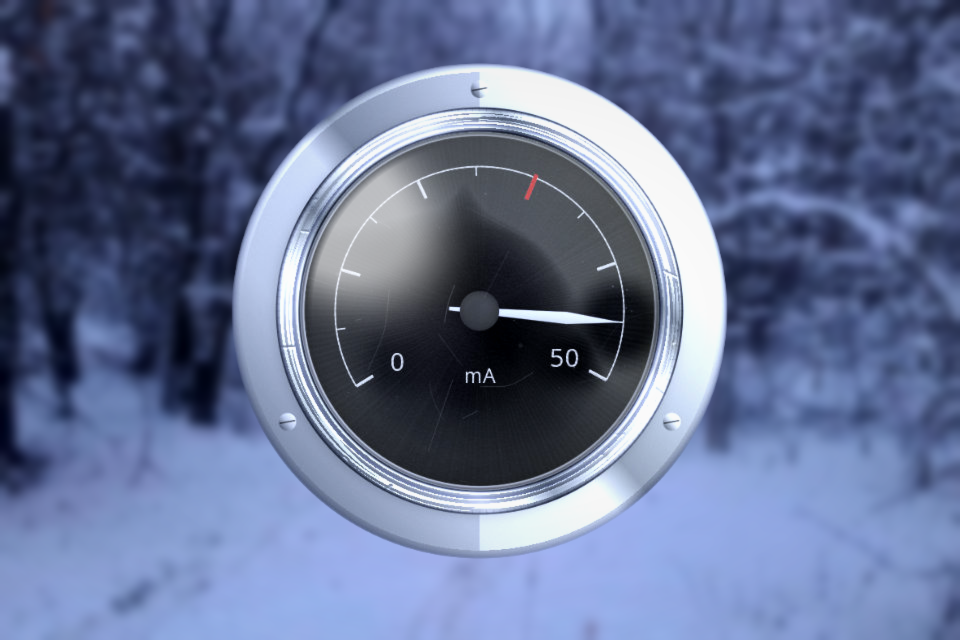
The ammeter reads 45mA
